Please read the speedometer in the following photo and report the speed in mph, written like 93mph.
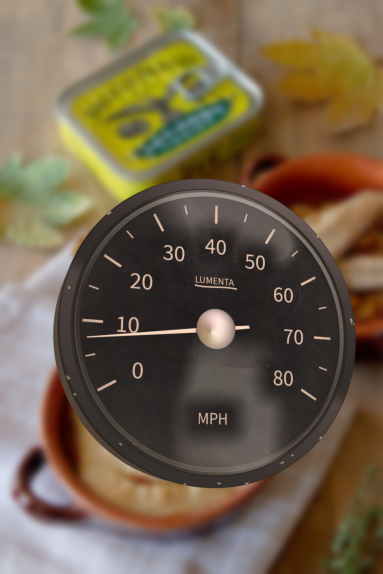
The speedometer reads 7.5mph
